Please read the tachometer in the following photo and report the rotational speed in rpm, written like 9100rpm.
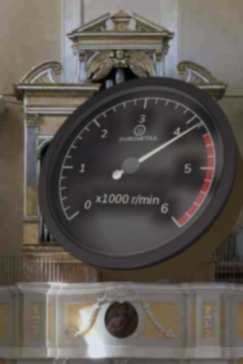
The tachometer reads 4200rpm
